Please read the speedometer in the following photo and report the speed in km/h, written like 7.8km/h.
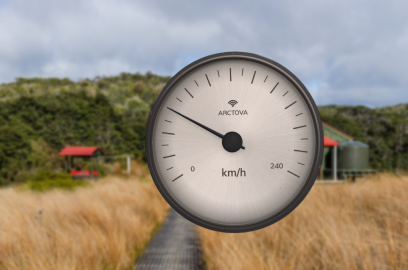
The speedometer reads 60km/h
